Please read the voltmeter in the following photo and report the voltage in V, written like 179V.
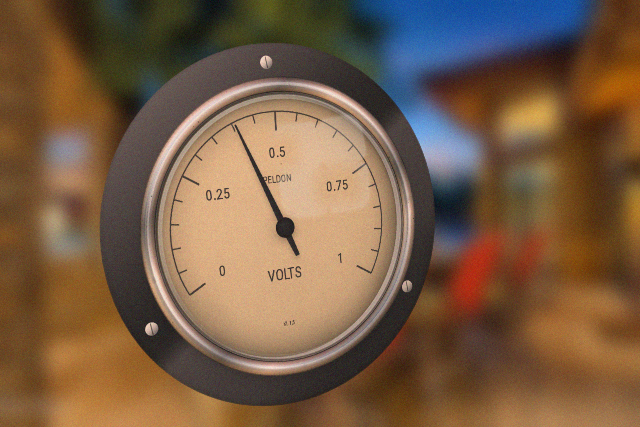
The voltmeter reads 0.4V
